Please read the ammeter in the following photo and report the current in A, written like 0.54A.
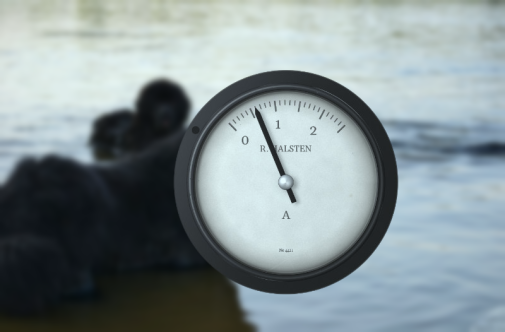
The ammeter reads 0.6A
